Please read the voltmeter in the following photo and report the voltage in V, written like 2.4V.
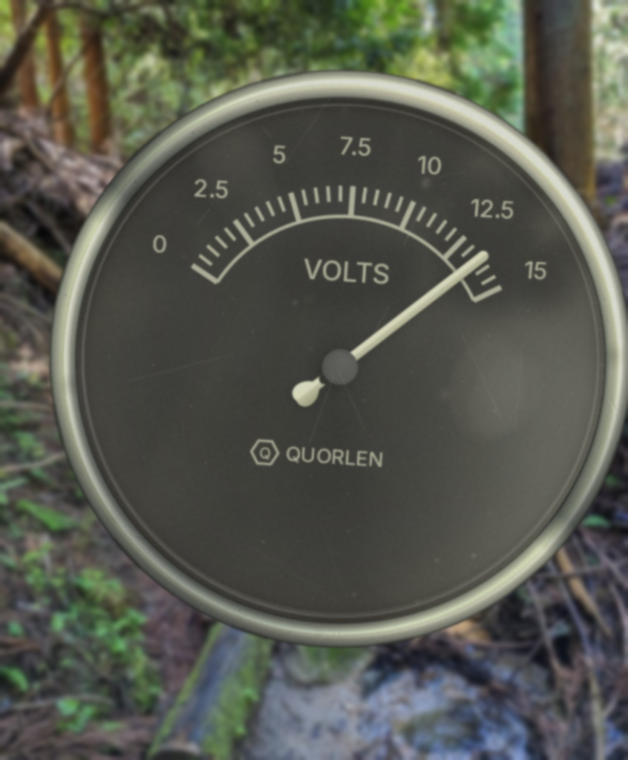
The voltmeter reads 13.5V
